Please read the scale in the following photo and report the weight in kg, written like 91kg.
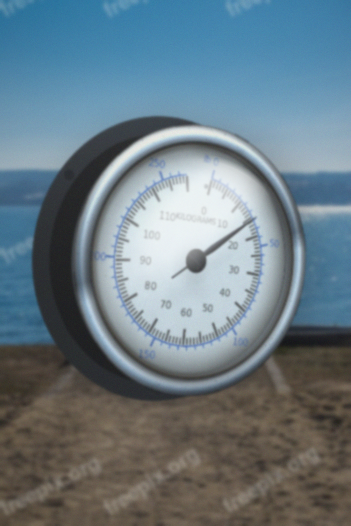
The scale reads 15kg
